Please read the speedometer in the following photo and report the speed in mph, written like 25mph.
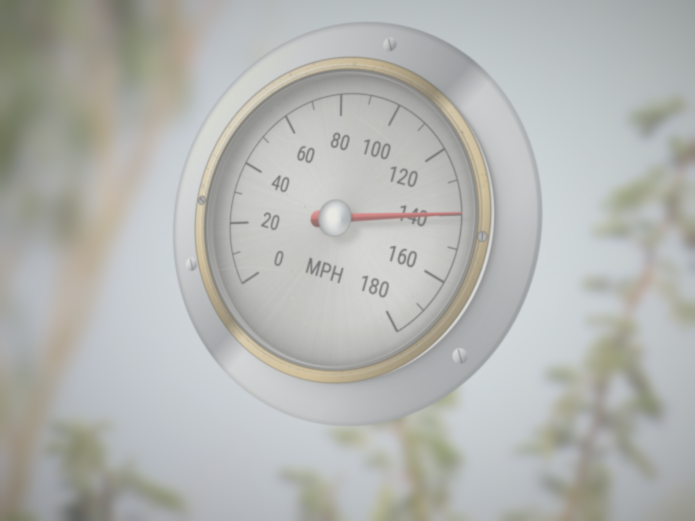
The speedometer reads 140mph
